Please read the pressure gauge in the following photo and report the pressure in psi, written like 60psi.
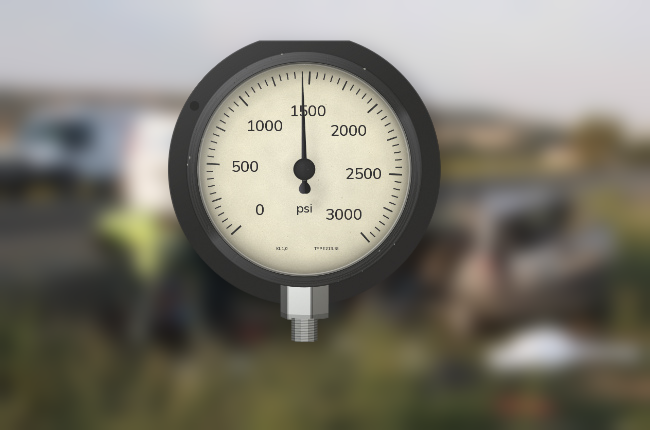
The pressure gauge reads 1450psi
